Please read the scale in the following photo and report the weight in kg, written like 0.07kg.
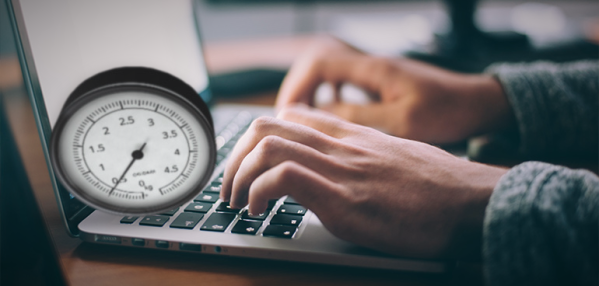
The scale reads 0.5kg
